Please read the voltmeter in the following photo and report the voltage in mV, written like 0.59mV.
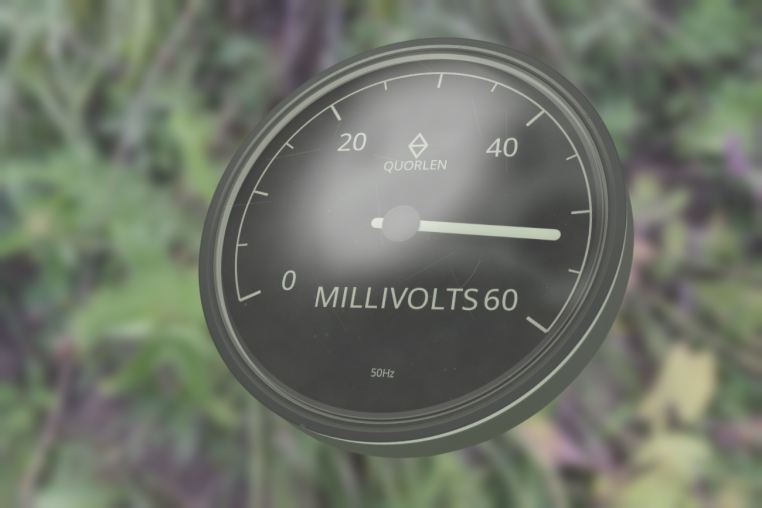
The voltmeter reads 52.5mV
